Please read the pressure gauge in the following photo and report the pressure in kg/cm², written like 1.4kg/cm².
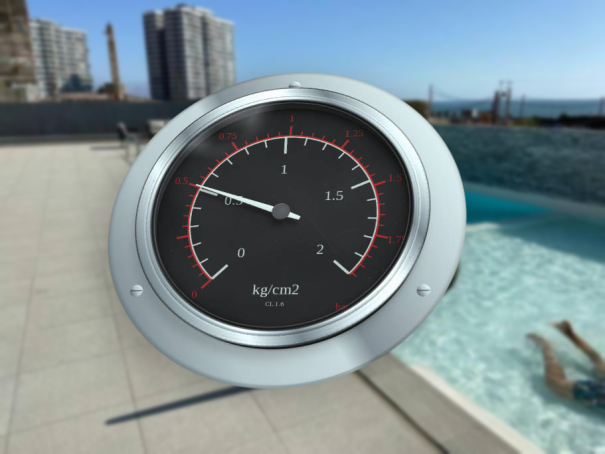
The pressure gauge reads 0.5kg/cm²
